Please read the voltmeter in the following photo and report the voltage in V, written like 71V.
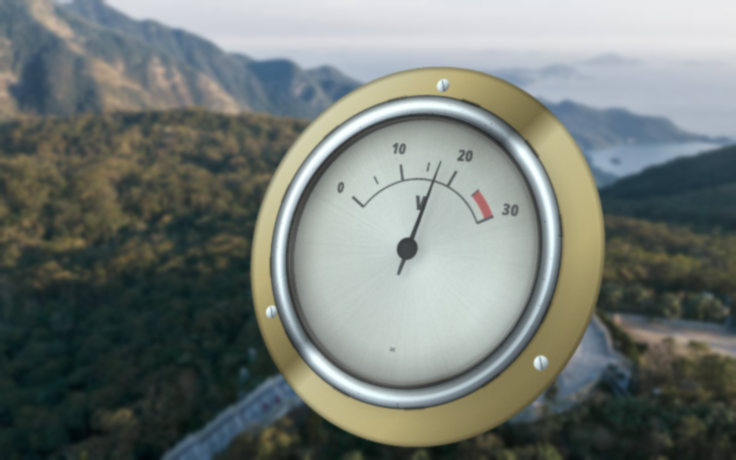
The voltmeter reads 17.5V
